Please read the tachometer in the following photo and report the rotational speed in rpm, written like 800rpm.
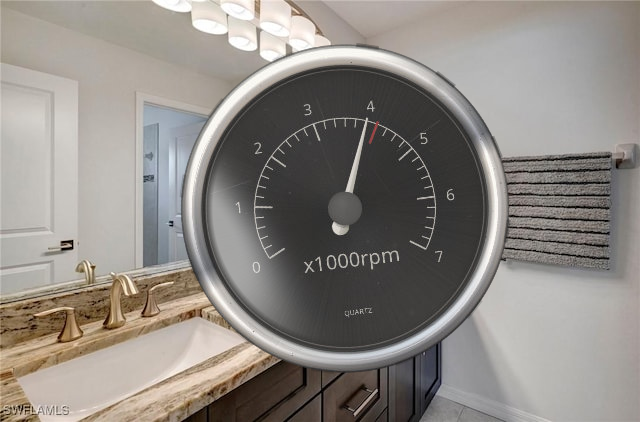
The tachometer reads 4000rpm
